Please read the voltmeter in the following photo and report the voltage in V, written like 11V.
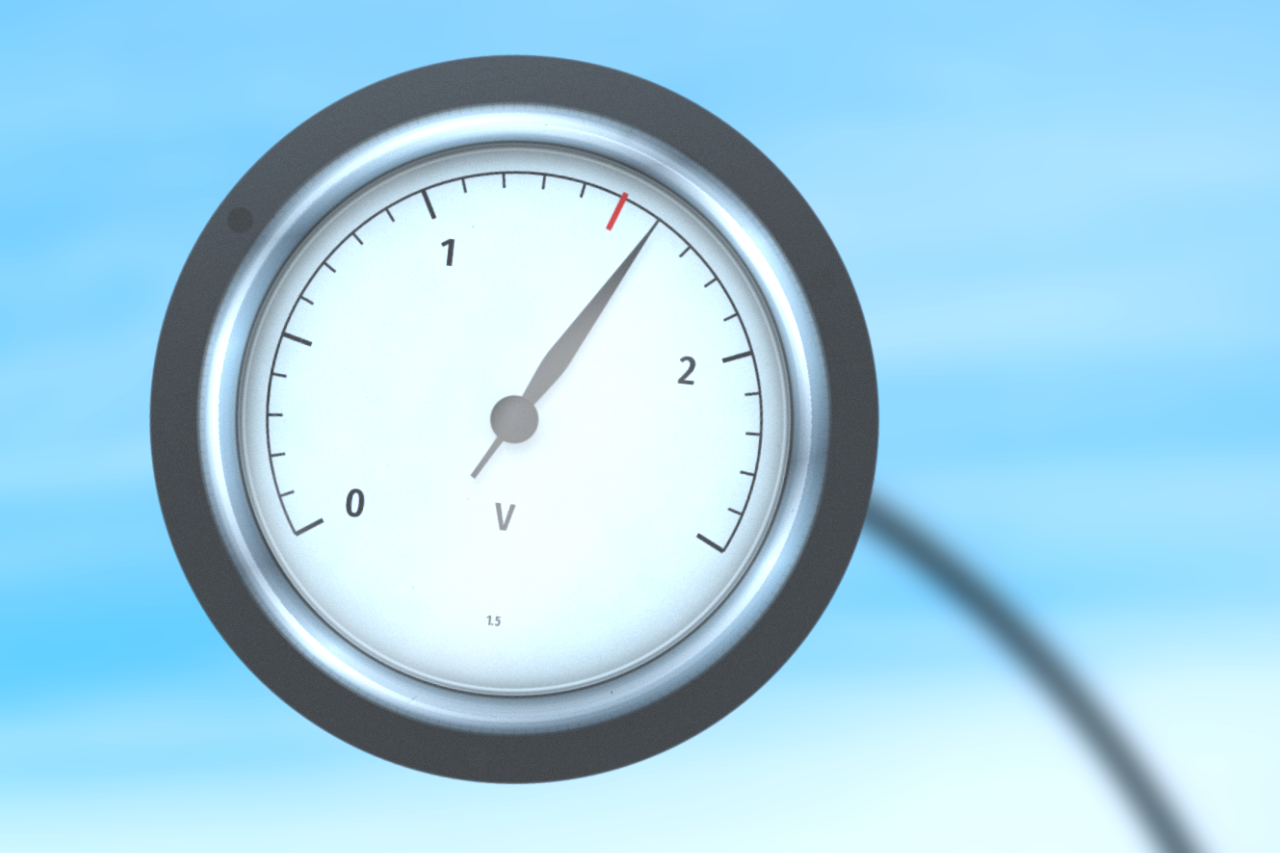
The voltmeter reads 1.6V
